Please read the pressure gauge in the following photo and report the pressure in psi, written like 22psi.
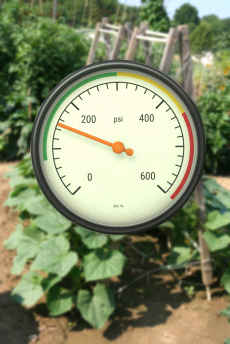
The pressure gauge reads 150psi
